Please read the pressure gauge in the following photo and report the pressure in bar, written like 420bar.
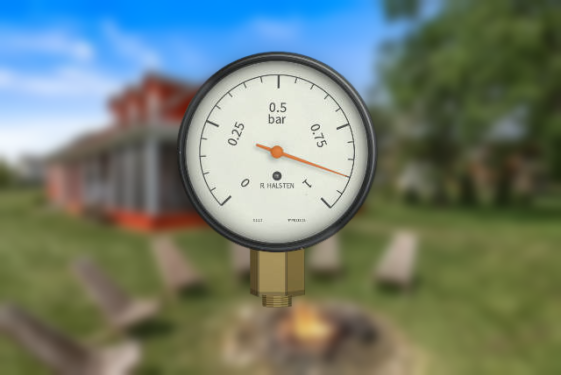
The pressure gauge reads 0.9bar
